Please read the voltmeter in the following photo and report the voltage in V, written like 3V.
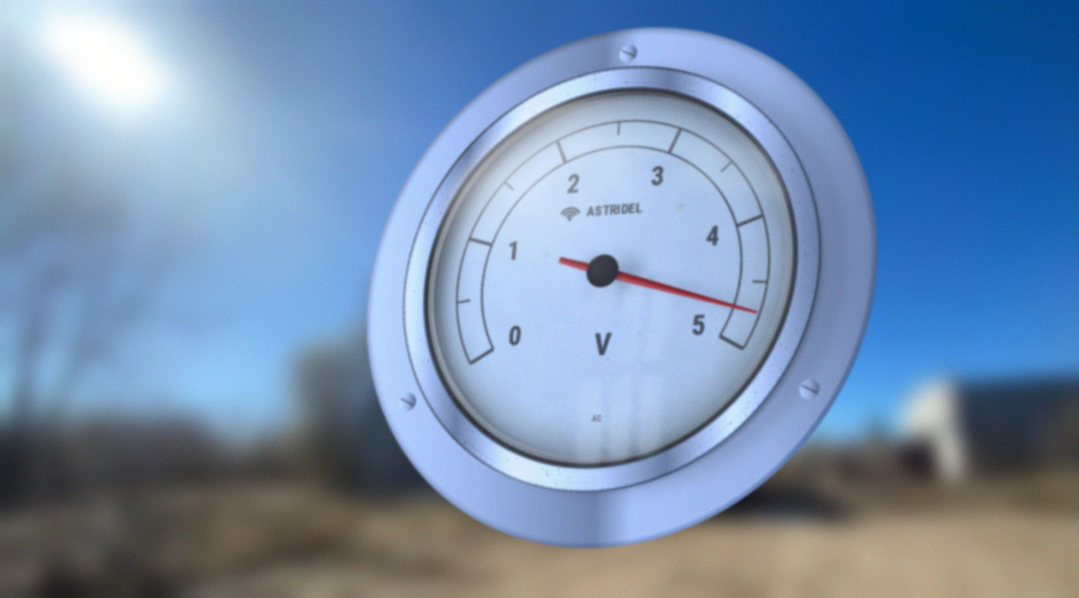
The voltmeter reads 4.75V
